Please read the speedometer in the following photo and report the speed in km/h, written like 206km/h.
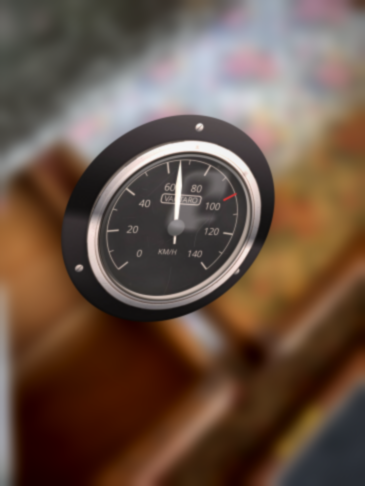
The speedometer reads 65km/h
